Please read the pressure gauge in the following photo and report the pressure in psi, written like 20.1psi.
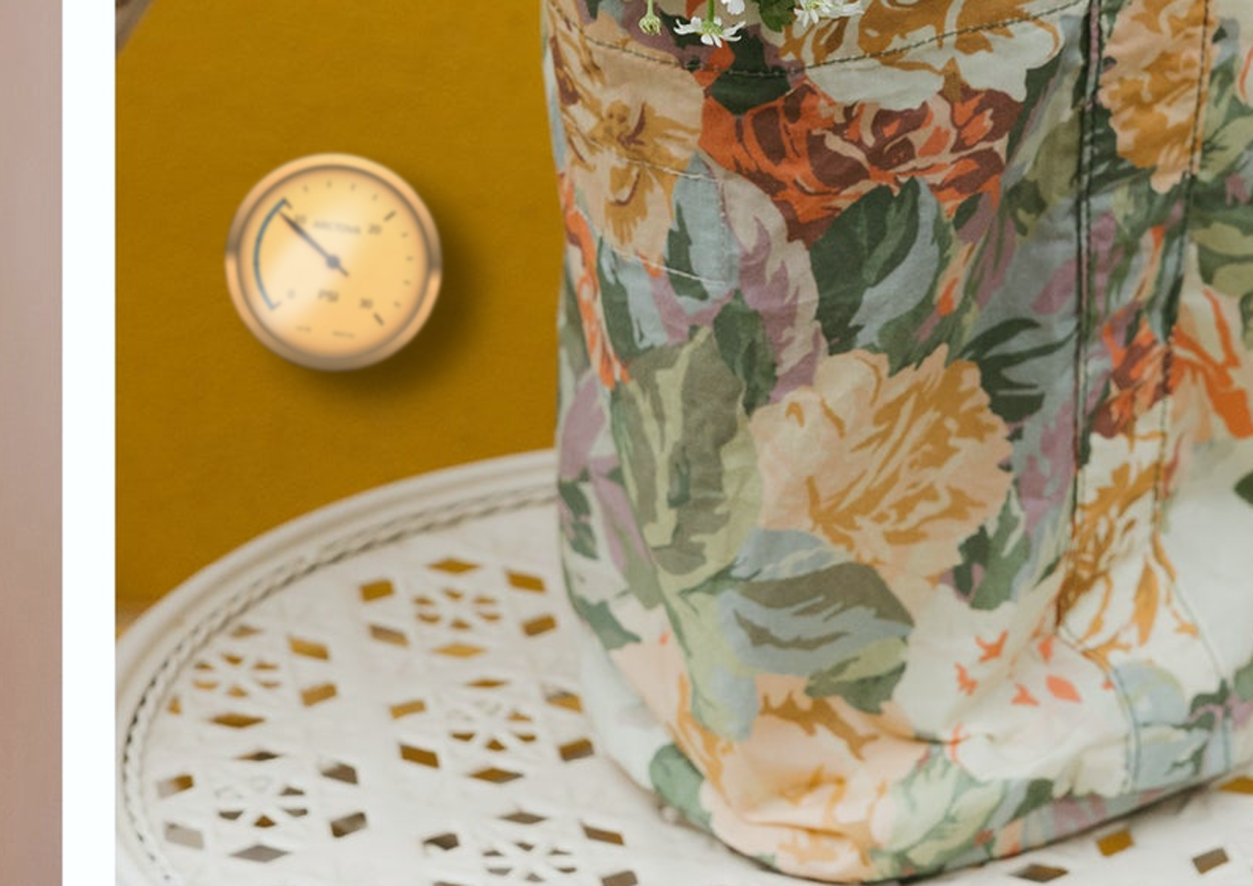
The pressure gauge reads 9psi
